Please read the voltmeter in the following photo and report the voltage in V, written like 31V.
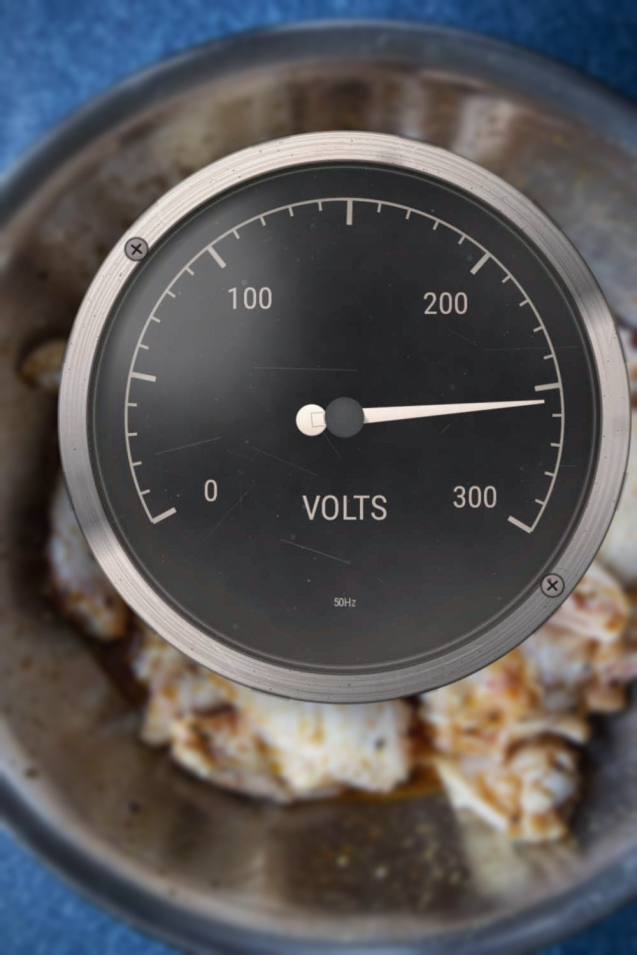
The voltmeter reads 255V
